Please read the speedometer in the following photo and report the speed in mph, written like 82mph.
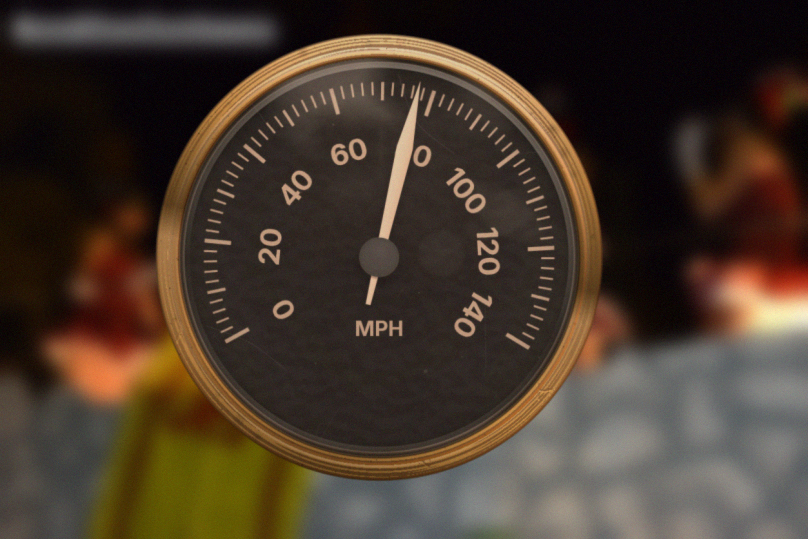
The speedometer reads 77mph
